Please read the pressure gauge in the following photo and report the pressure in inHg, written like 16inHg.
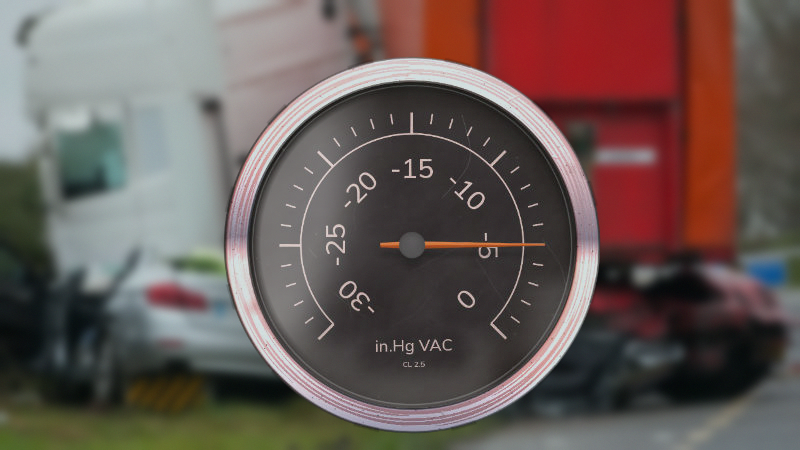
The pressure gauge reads -5inHg
